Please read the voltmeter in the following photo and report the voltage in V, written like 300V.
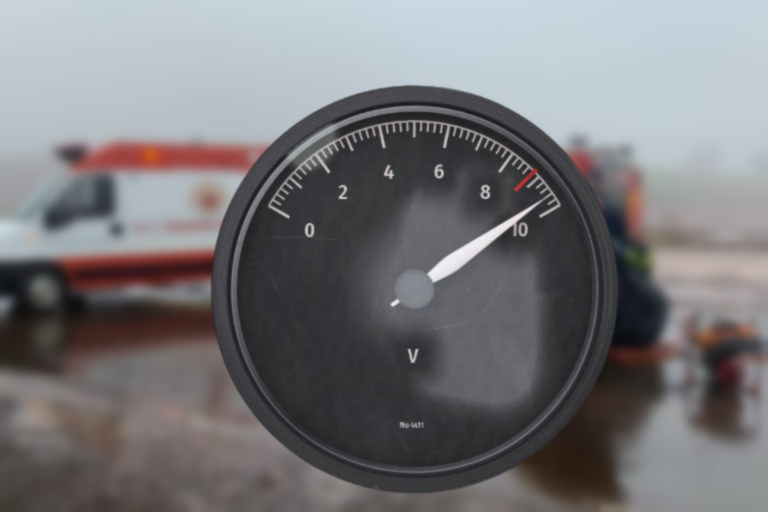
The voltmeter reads 9.6V
